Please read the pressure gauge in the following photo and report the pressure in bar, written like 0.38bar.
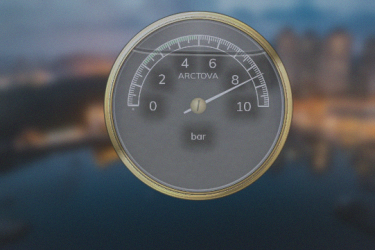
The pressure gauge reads 8.5bar
